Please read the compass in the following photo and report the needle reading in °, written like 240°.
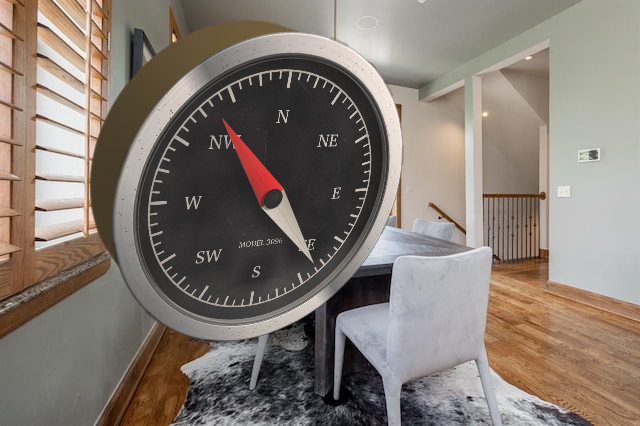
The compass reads 320°
